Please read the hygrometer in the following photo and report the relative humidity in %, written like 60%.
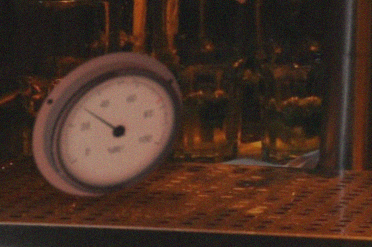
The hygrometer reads 30%
